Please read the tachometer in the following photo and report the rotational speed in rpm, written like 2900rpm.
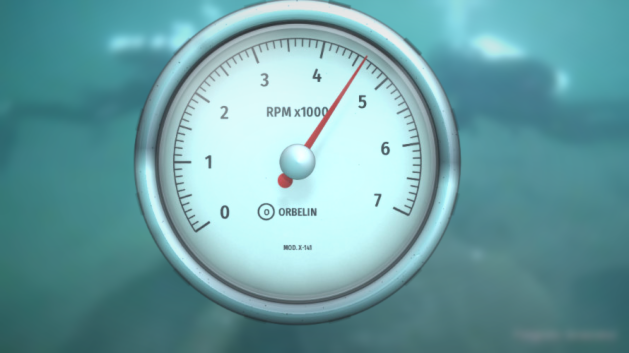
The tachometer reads 4600rpm
